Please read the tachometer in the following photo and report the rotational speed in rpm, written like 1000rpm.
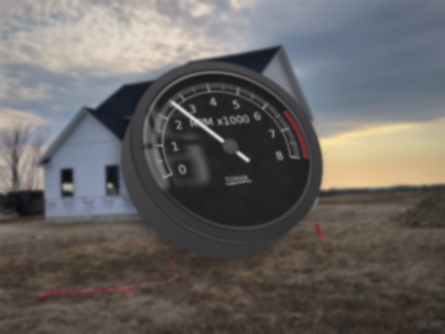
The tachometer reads 2500rpm
